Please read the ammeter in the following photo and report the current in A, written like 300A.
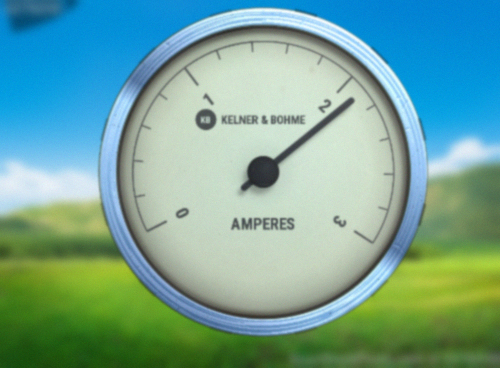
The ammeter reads 2.1A
